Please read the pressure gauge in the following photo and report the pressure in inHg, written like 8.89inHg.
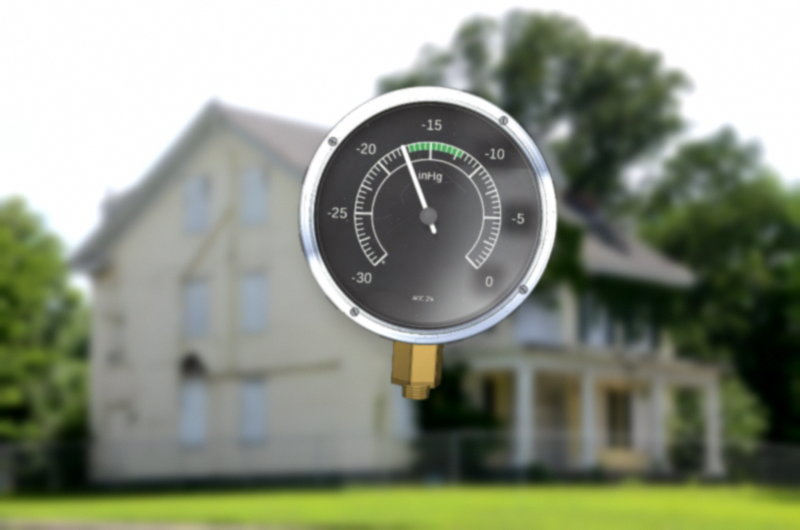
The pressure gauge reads -17.5inHg
